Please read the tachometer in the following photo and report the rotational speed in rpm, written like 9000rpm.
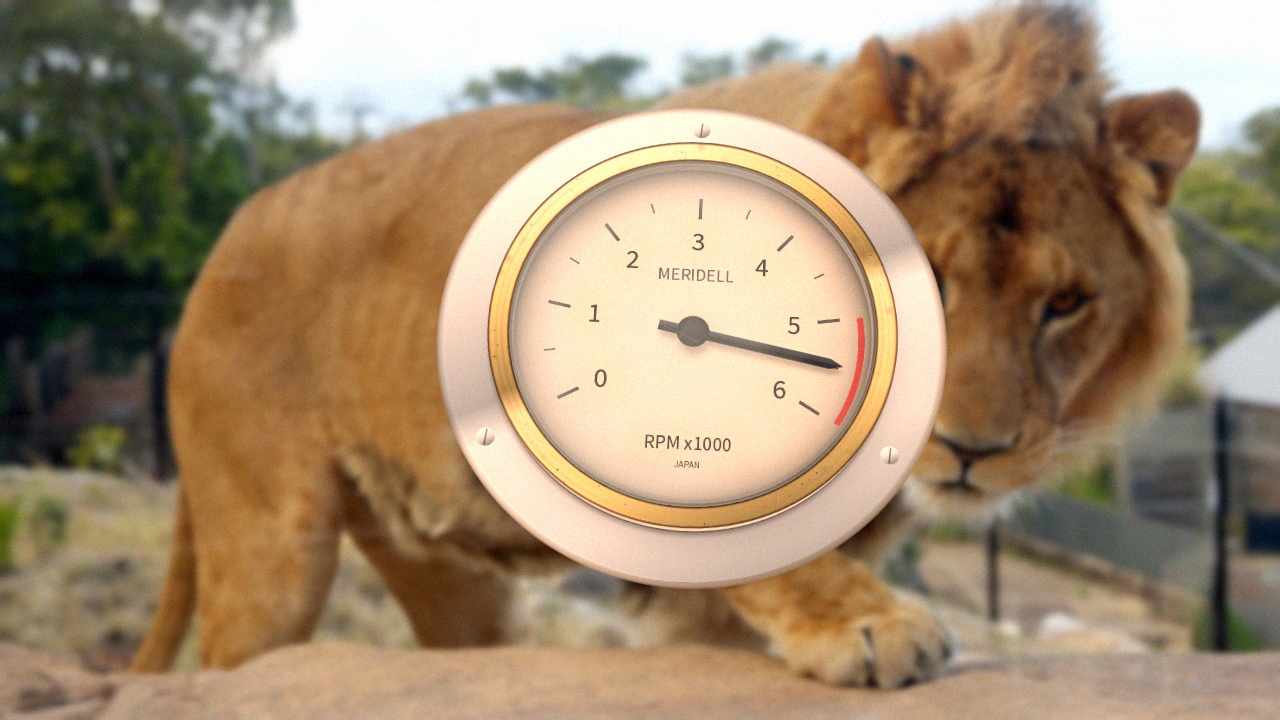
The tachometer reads 5500rpm
